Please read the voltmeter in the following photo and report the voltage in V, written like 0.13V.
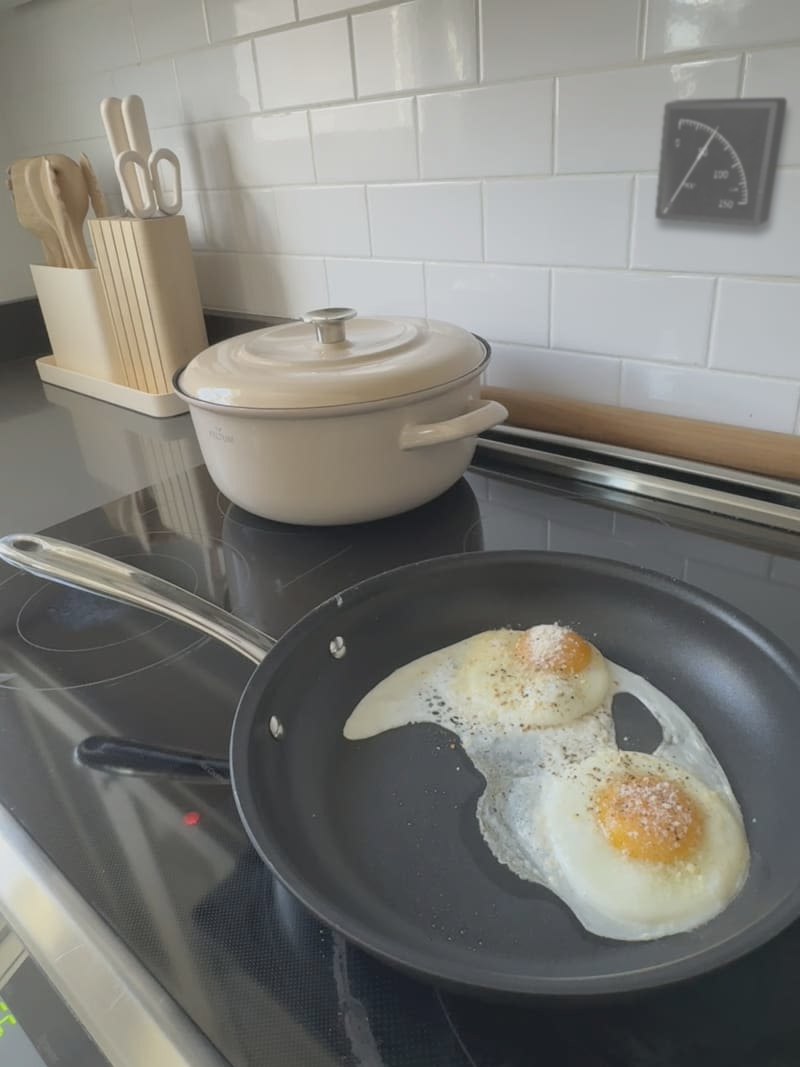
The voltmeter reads 50V
